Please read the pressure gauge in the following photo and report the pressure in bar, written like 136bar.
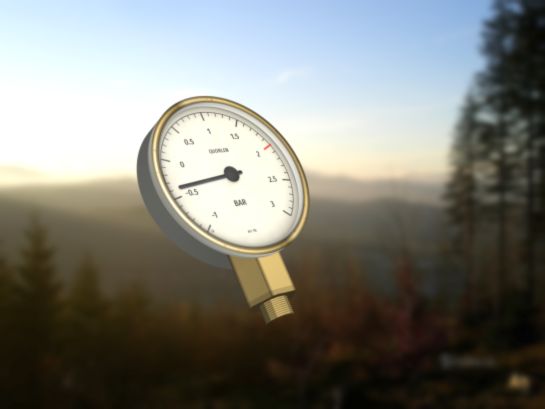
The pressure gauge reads -0.4bar
